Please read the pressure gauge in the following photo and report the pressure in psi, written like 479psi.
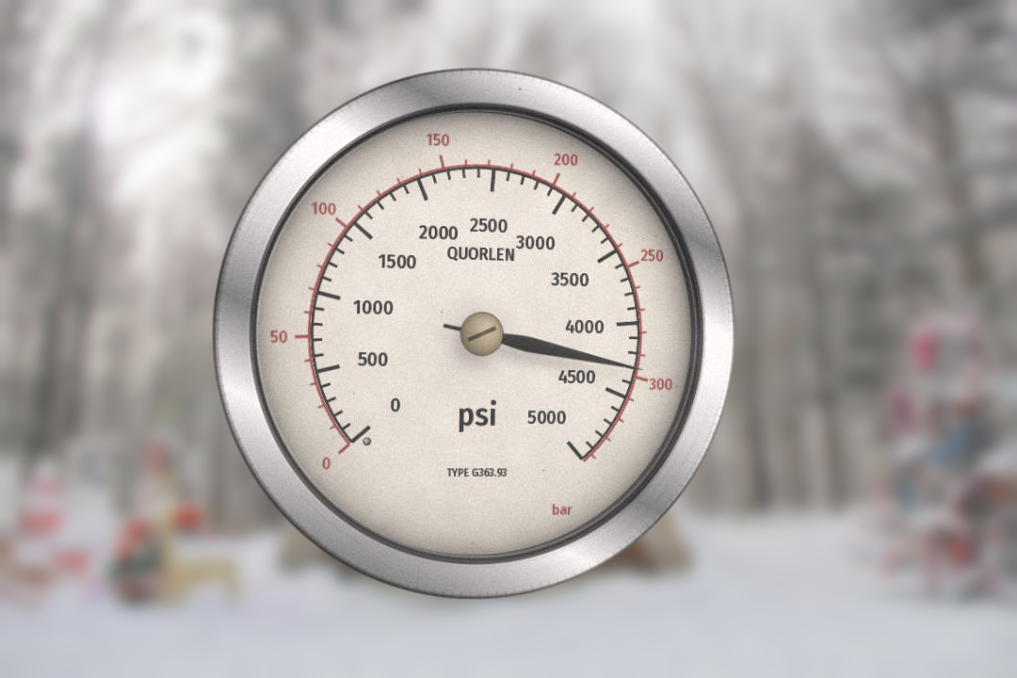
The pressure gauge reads 4300psi
